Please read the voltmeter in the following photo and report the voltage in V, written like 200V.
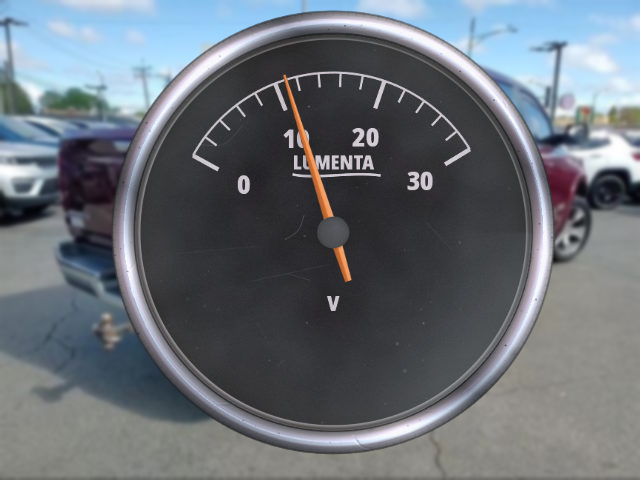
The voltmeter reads 11V
